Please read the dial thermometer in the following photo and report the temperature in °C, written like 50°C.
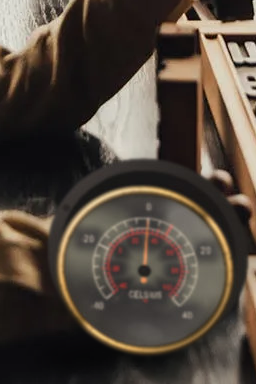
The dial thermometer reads 0°C
